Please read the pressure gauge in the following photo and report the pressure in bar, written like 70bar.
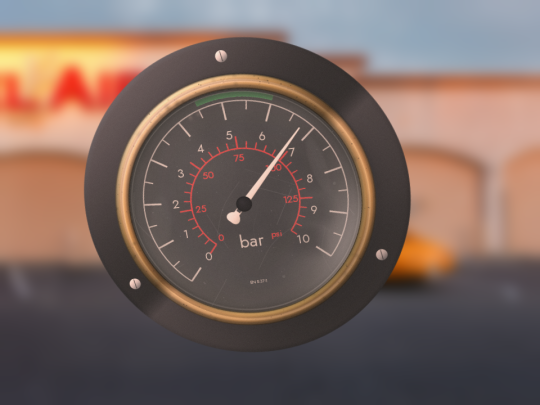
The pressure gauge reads 6.75bar
